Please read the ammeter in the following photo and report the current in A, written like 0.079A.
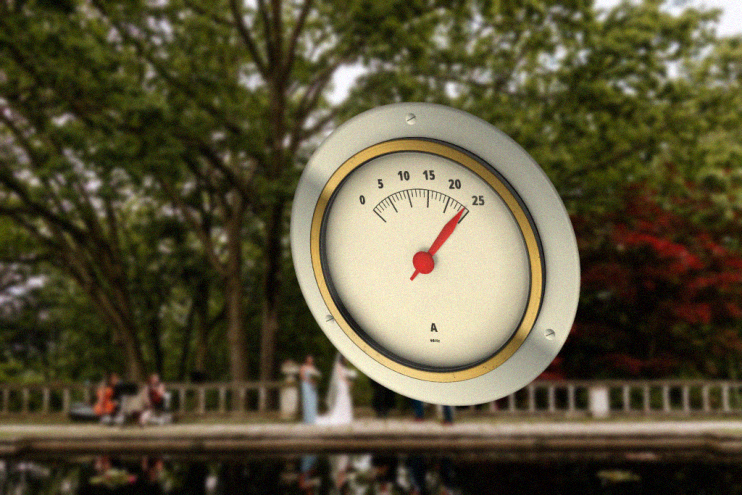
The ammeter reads 24A
